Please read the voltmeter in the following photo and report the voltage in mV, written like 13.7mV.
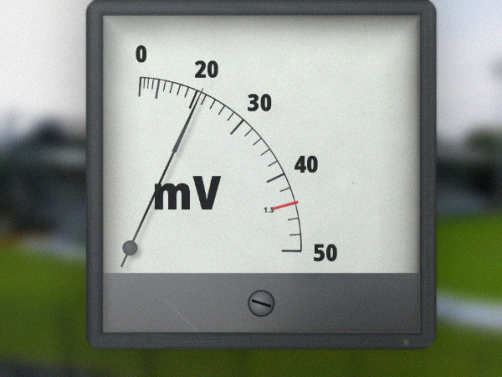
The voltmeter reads 21mV
